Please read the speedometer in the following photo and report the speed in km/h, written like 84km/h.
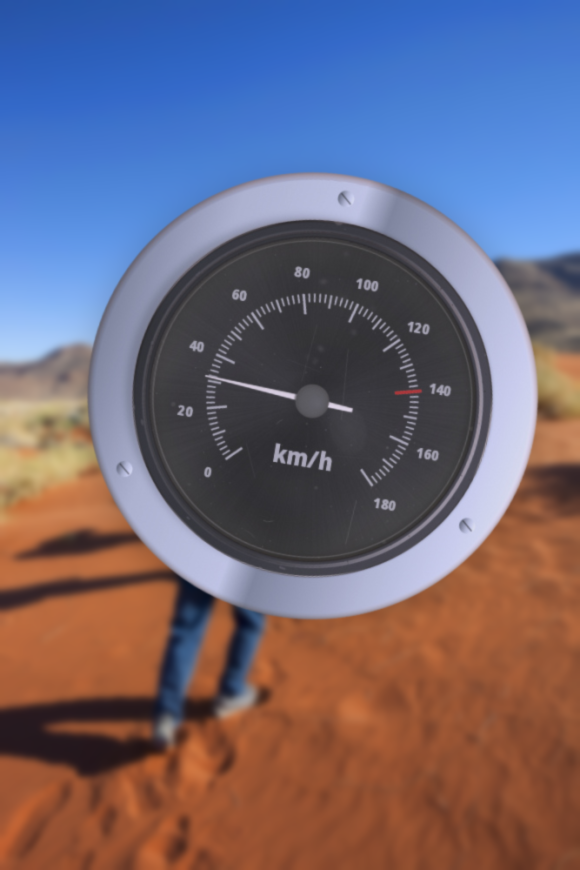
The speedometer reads 32km/h
